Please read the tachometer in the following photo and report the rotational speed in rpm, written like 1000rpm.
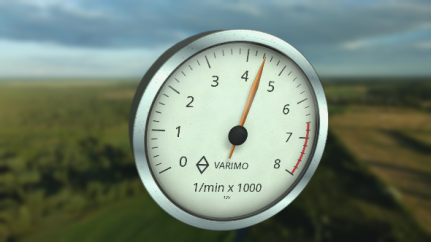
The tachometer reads 4400rpm
